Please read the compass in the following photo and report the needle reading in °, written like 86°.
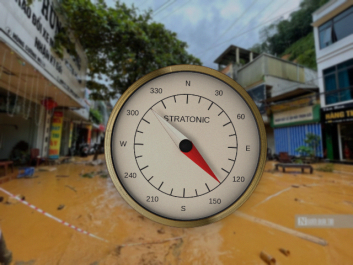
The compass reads 135°
